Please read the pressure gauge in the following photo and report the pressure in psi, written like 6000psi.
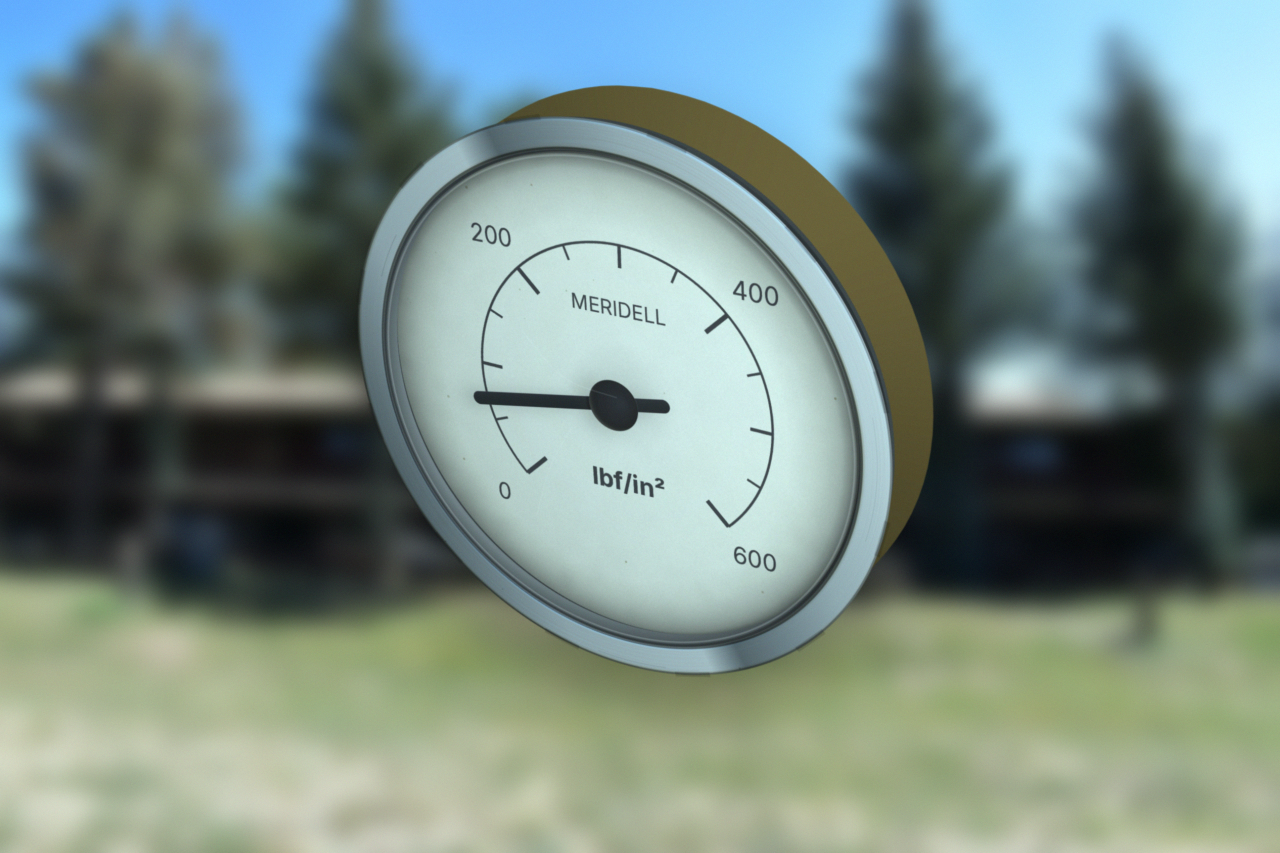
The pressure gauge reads 75psi
